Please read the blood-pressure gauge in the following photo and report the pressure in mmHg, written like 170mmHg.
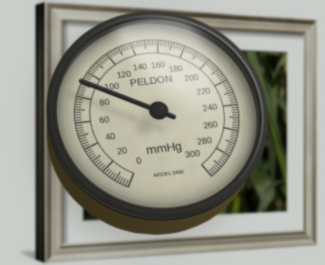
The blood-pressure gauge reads 90mmHg
